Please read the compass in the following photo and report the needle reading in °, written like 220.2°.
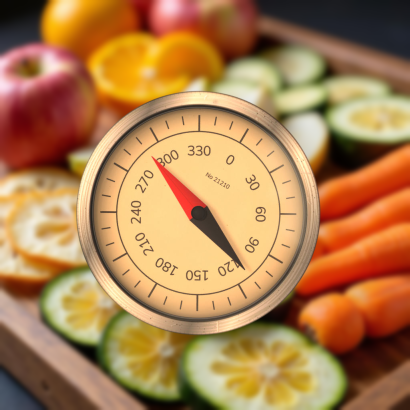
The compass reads 290°
